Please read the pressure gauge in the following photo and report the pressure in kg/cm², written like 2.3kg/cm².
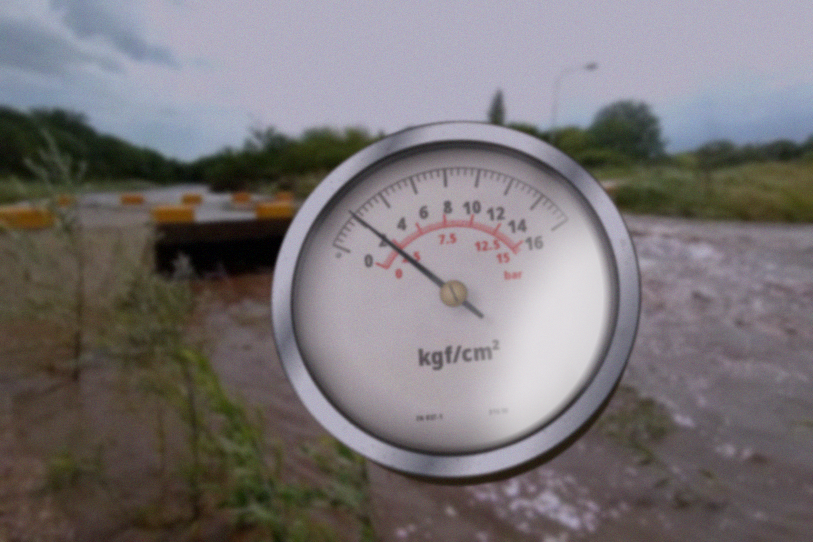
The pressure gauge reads 2kg/cm²
